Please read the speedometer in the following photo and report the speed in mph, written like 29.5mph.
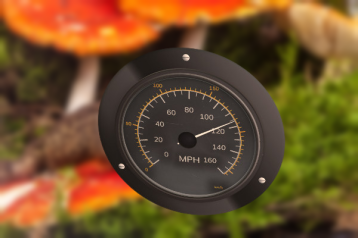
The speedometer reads 115mph
